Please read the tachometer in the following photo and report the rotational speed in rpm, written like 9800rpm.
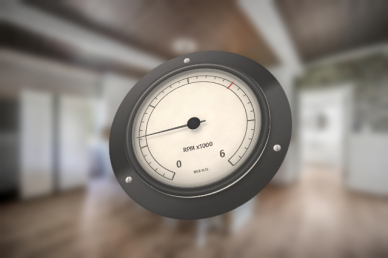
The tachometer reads 1200rpm
